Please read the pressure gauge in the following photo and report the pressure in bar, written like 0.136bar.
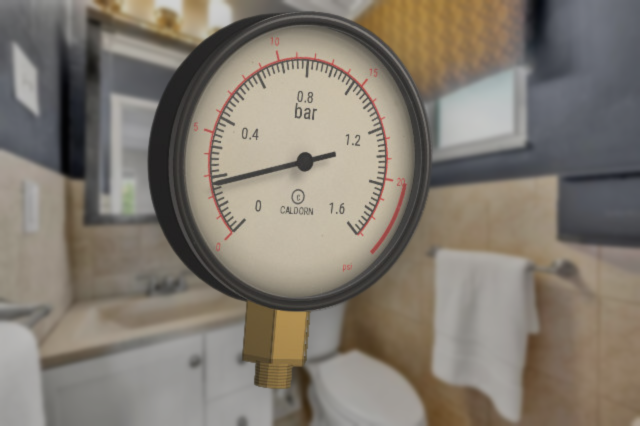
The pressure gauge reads 0.18bar
